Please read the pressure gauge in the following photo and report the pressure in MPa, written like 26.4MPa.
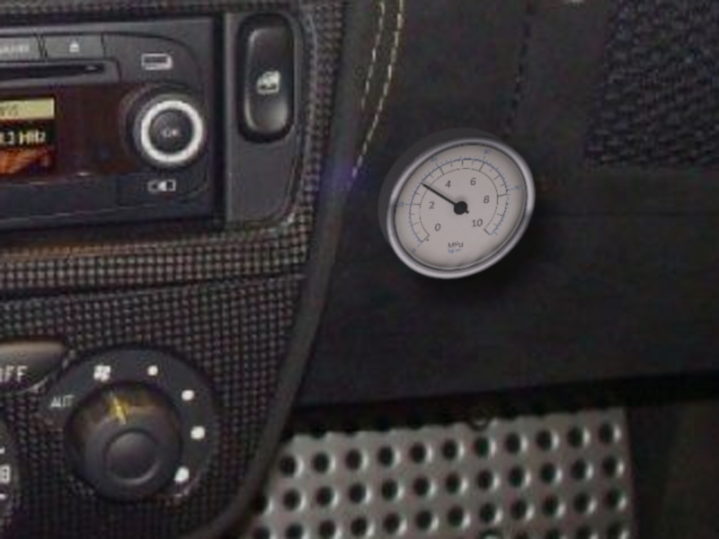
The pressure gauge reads 3MPa
